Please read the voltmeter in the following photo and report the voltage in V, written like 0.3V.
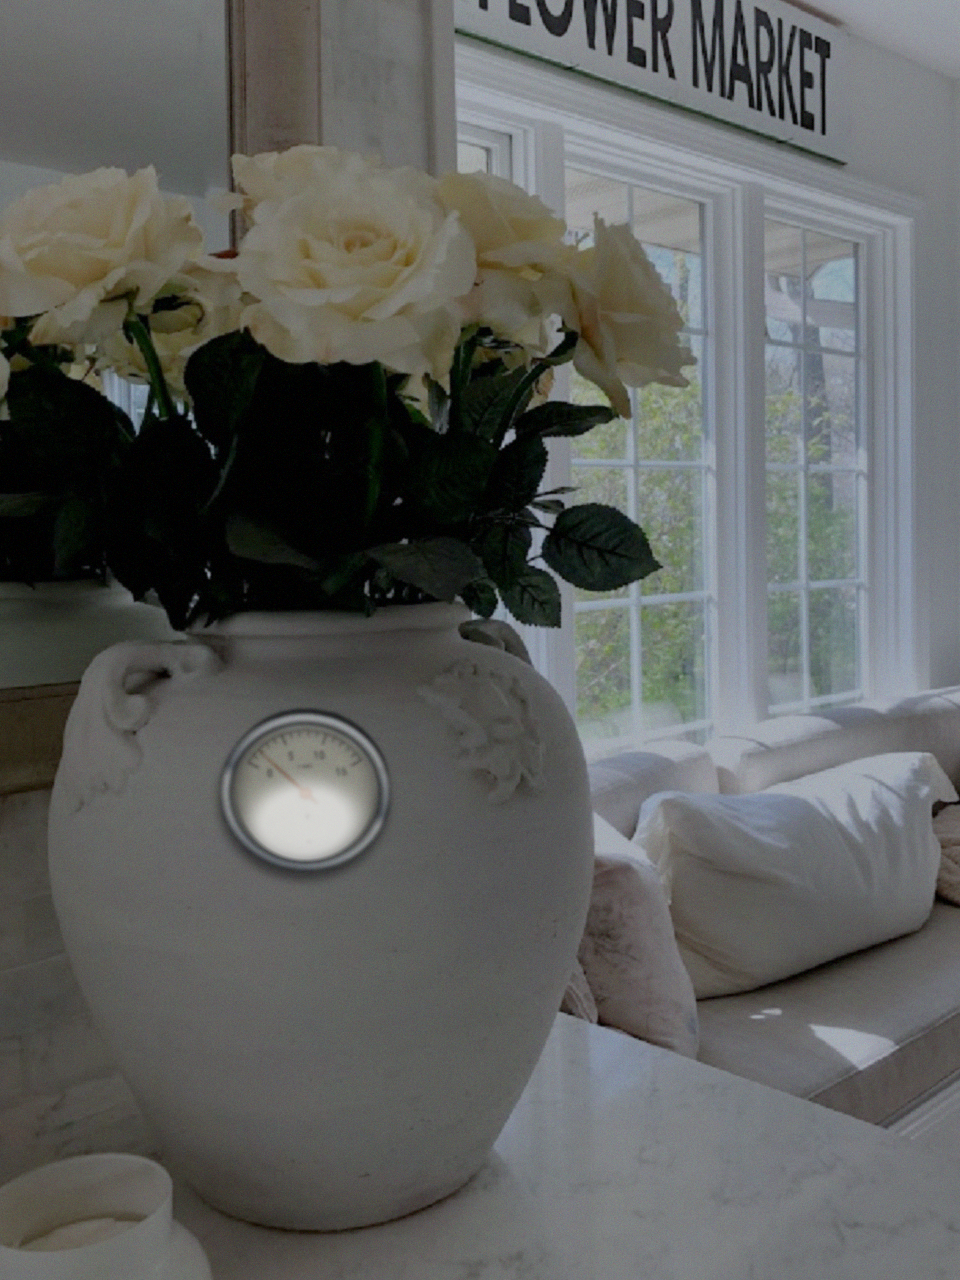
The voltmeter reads 2V
